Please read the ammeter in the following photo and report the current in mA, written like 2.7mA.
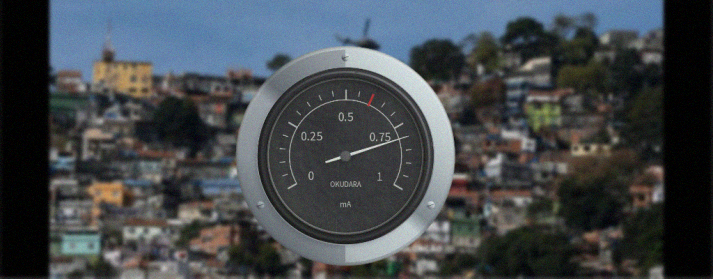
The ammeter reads 0.8mA
